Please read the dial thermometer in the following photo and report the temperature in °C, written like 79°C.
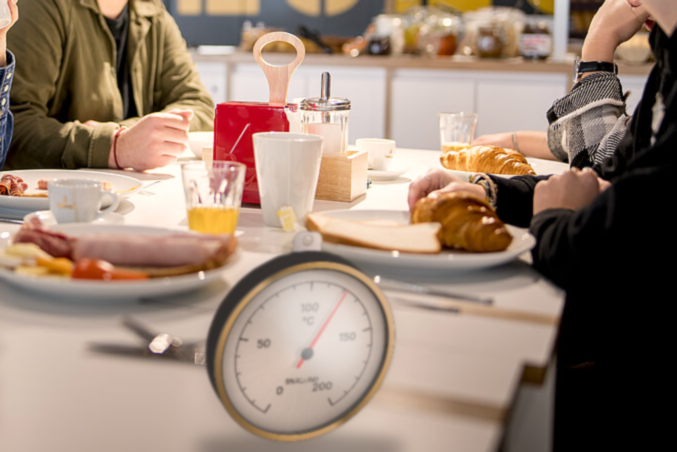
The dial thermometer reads 120°C
